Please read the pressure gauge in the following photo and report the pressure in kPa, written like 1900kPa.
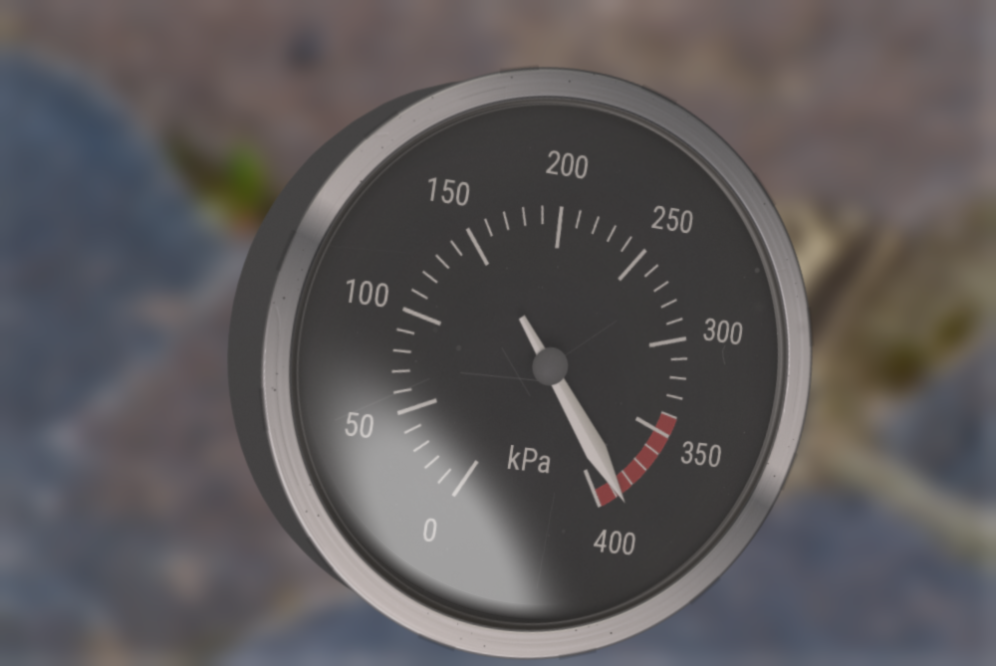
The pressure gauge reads 390kPa
